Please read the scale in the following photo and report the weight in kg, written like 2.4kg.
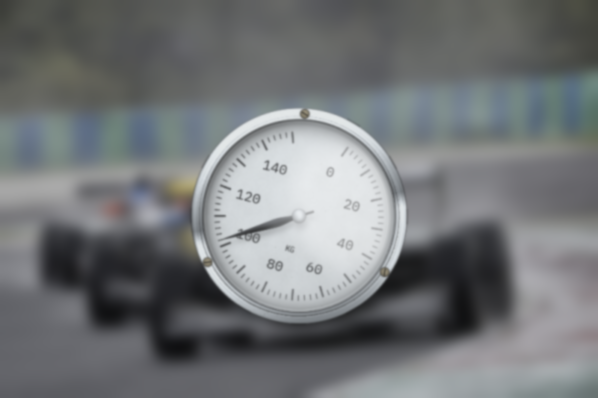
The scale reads 102kg
